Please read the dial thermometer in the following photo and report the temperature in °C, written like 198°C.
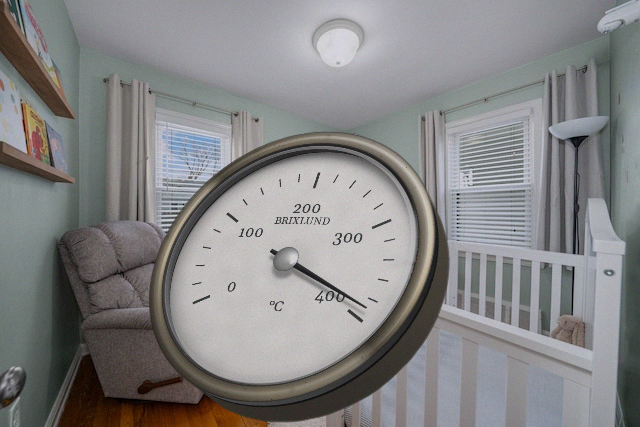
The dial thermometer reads 390°C
